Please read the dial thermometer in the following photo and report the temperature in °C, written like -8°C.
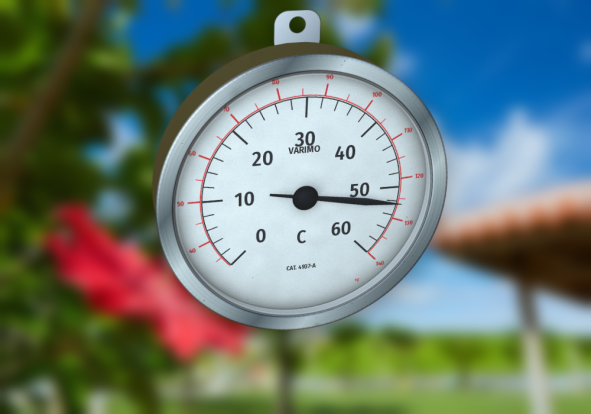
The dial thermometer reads 52°C
